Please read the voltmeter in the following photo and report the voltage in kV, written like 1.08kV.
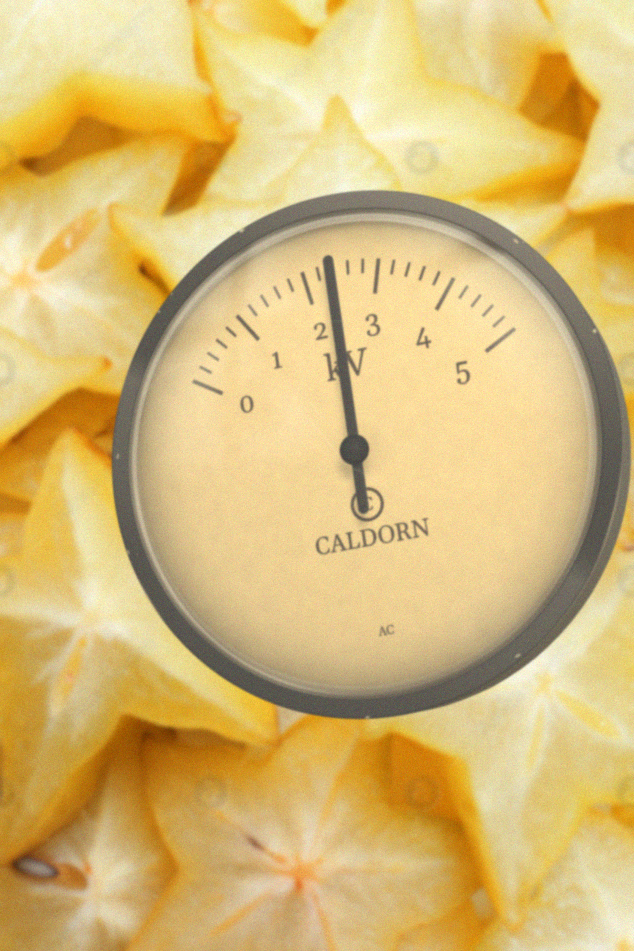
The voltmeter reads 2.4kV
